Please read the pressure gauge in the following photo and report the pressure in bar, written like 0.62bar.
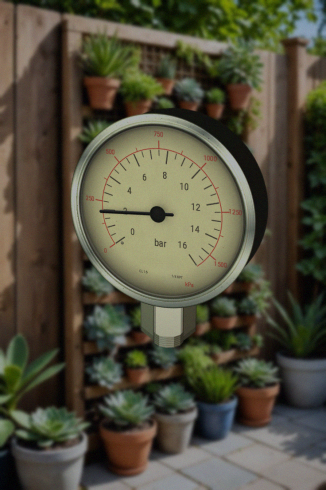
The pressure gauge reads 2bar
